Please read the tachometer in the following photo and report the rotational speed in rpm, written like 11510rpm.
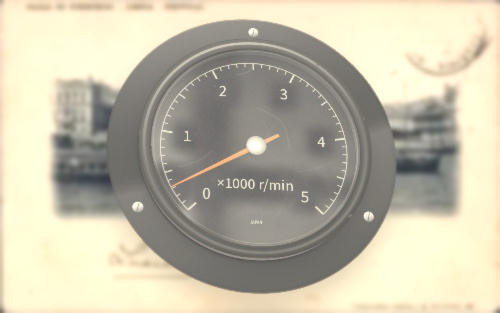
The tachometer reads 300rpm
